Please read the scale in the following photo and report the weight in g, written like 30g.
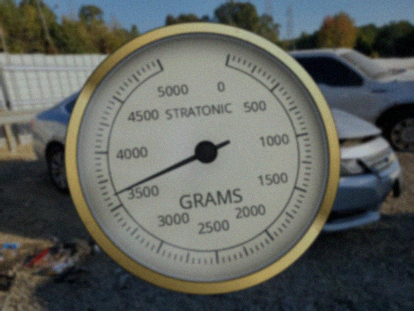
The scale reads 3600g
